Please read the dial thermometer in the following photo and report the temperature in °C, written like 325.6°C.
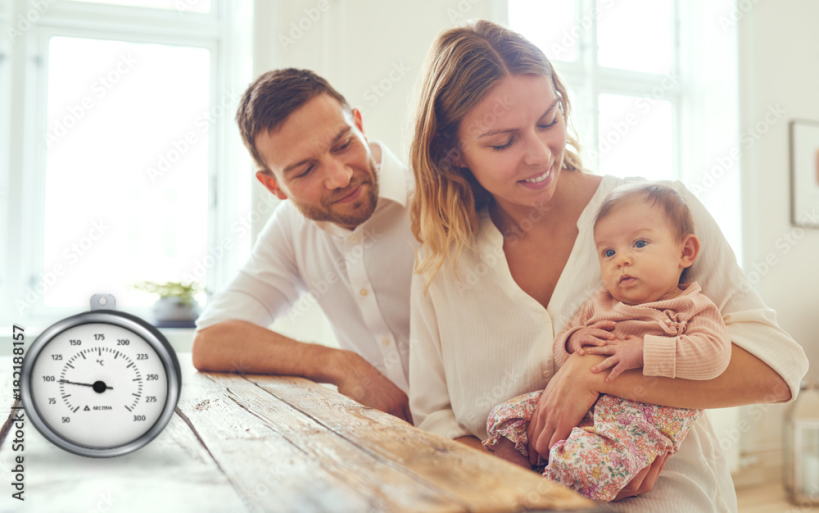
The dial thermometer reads 100°C
